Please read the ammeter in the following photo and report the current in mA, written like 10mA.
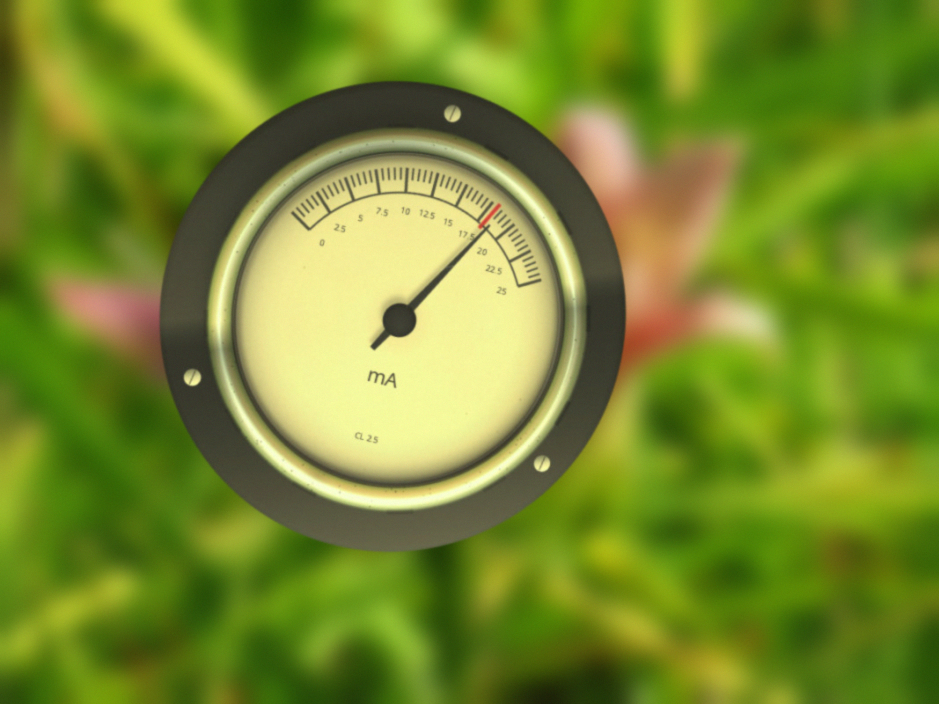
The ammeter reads 18.5mA
